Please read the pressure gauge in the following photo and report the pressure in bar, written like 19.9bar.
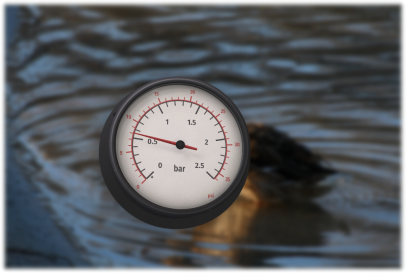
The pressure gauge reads 0.55bar
